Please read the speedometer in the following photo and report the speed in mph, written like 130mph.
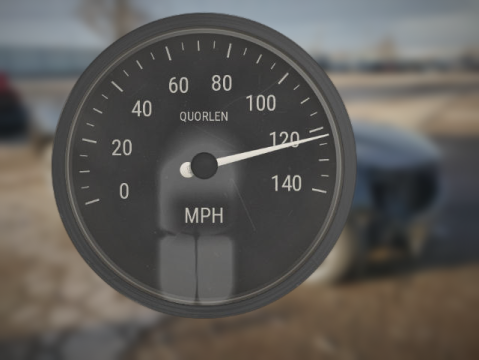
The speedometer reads 122.5mph
